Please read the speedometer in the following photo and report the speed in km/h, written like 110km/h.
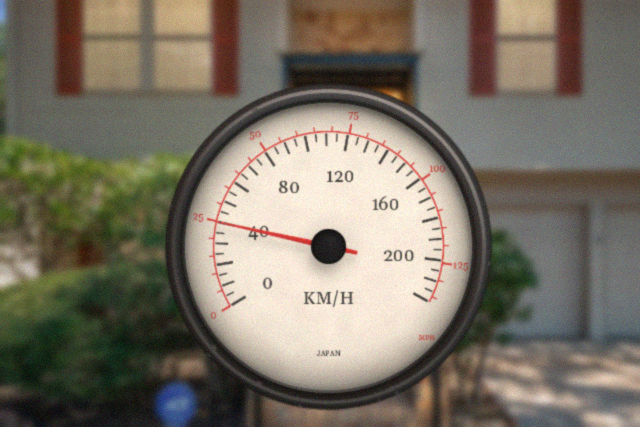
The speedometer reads 40km/h
